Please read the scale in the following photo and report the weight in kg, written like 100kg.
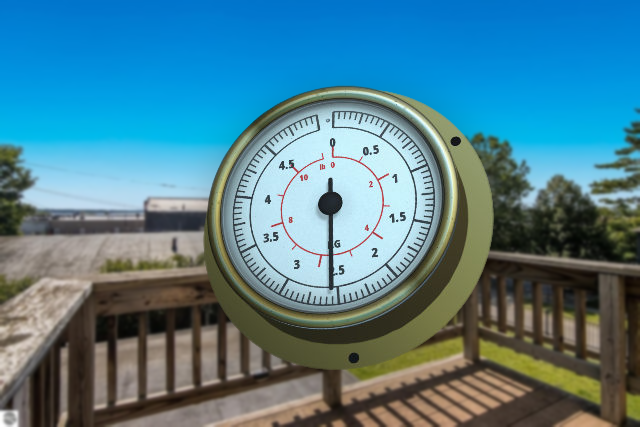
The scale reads 2.55kg
